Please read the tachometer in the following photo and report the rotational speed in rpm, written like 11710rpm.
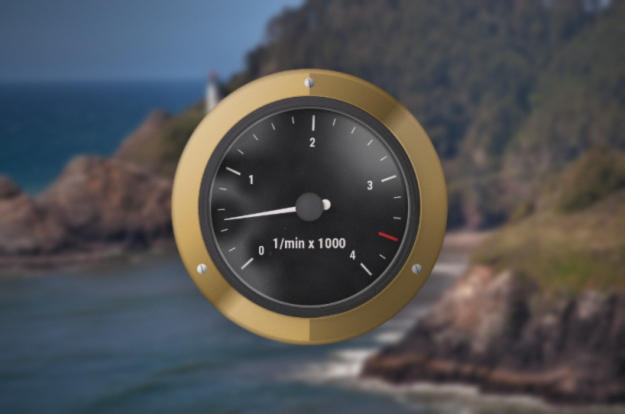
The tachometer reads 500rpm
